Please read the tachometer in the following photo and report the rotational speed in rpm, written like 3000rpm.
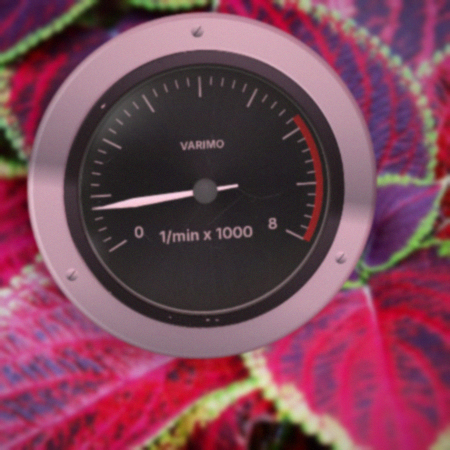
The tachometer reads 800rpm
